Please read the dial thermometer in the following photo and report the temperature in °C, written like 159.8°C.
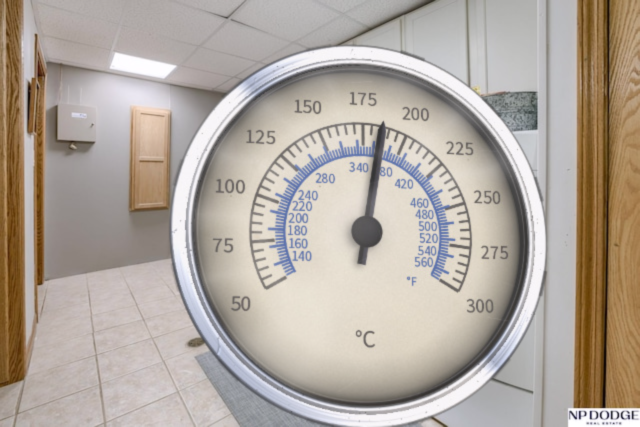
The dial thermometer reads 185°C
